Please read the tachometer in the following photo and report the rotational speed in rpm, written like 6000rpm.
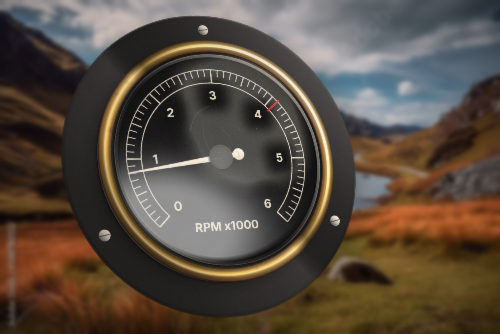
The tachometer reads 800rpm
